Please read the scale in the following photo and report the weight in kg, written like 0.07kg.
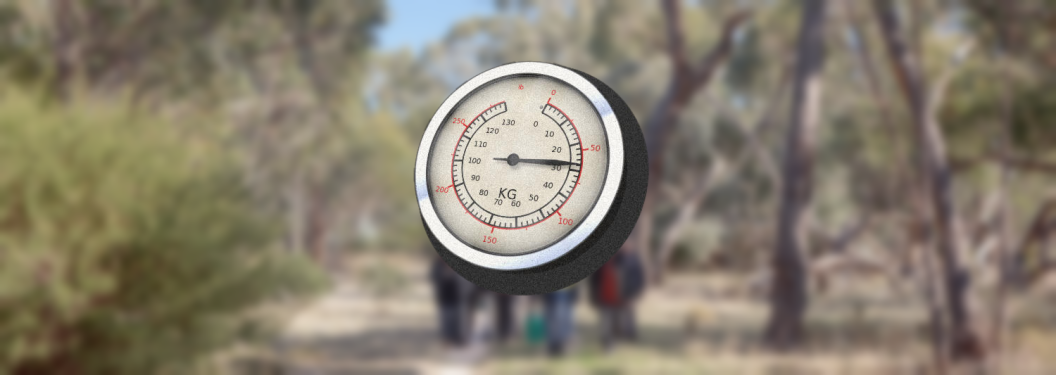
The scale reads 28kg
